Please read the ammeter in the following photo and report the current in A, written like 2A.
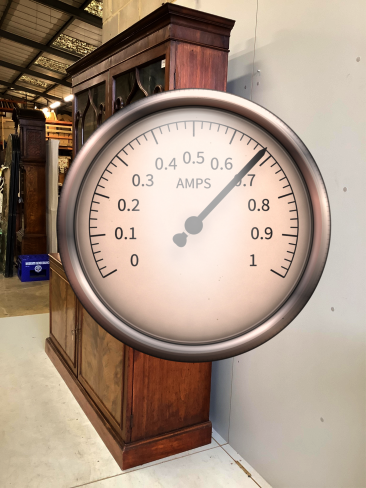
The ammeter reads 0.68A
